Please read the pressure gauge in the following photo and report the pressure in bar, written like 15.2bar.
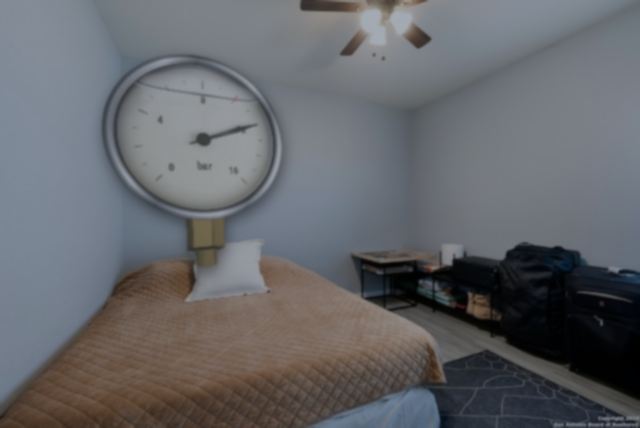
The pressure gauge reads 12bar
